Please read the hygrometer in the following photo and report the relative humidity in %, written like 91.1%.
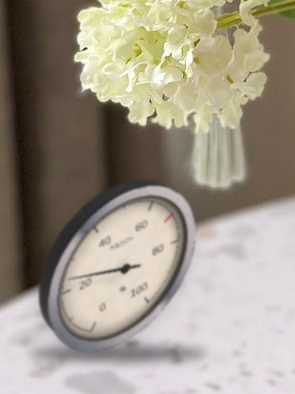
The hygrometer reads 25%
